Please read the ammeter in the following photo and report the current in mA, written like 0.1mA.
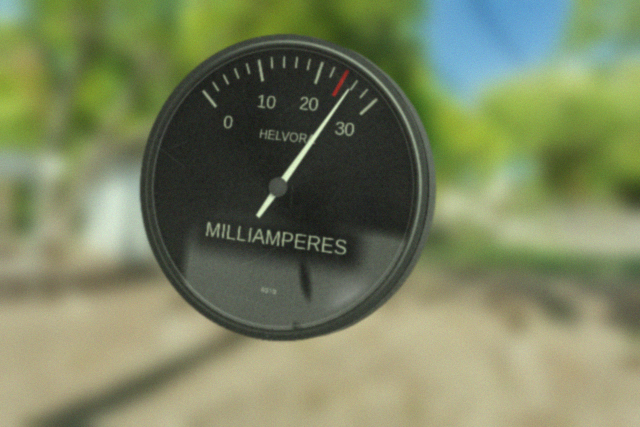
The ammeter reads 26mA
